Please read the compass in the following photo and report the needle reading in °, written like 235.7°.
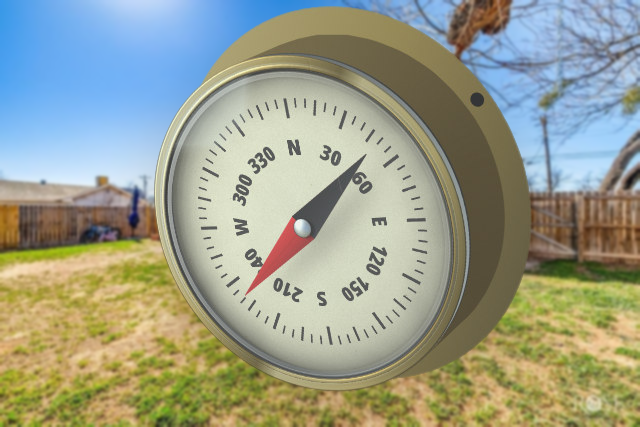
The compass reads 230°
